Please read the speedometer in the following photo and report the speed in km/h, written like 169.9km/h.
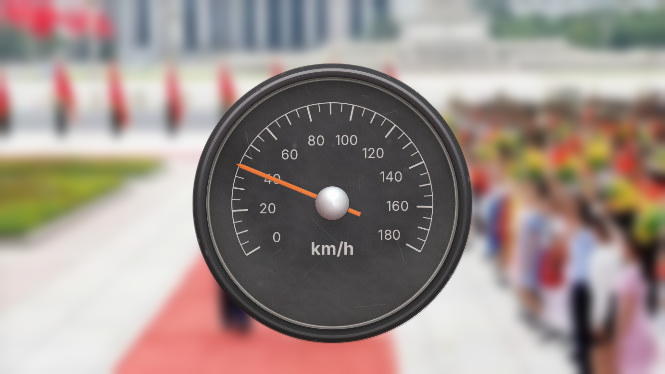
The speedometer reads 40km/h
